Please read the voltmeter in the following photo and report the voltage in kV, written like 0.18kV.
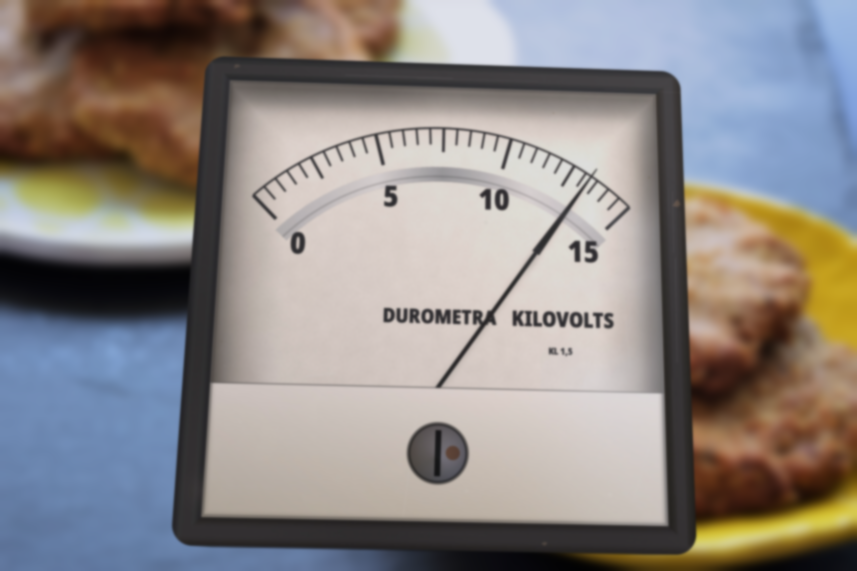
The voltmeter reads 13.25kV
